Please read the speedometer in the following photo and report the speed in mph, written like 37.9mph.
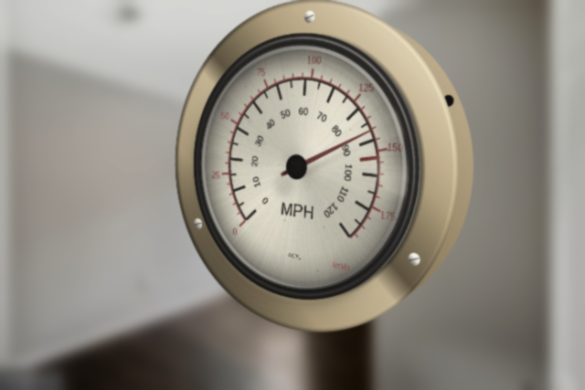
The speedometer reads 87.5mph
